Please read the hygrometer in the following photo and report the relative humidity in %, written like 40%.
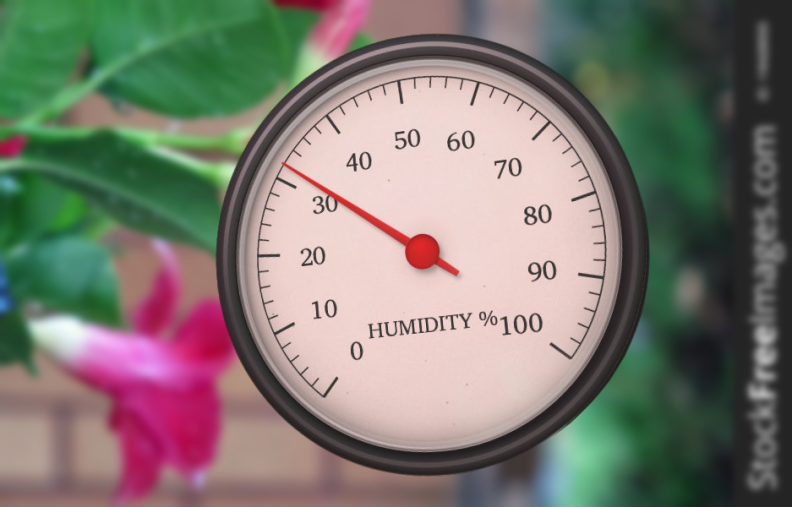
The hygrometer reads 32%
